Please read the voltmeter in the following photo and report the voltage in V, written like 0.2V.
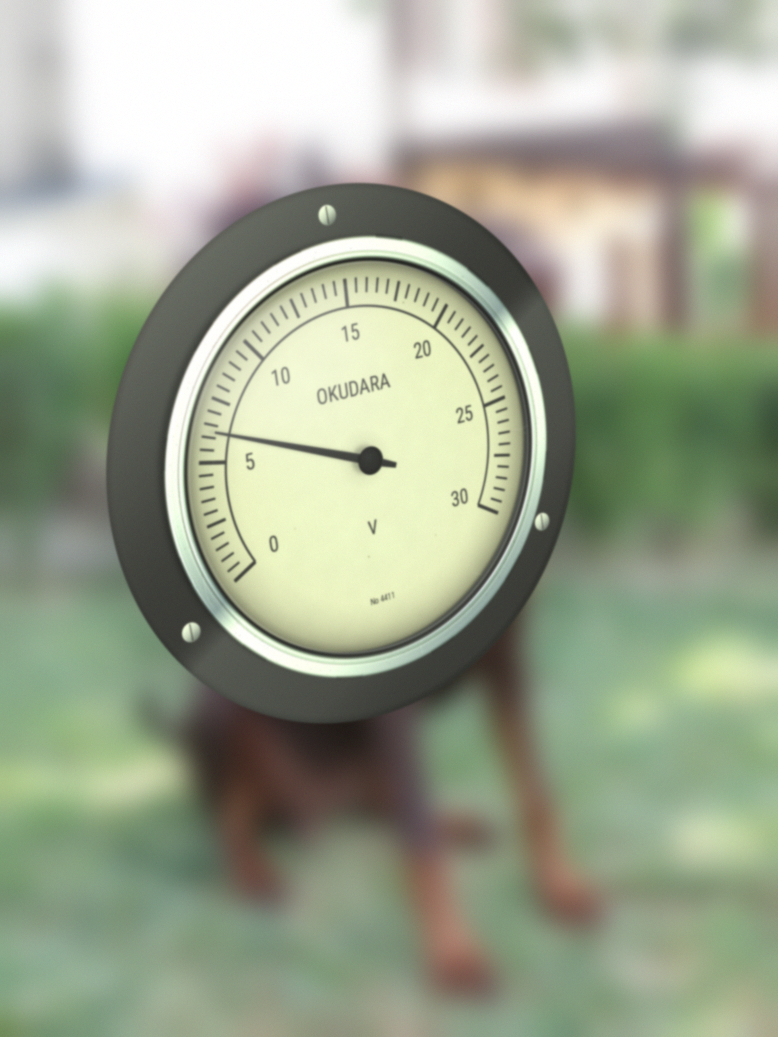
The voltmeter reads 6.25V
